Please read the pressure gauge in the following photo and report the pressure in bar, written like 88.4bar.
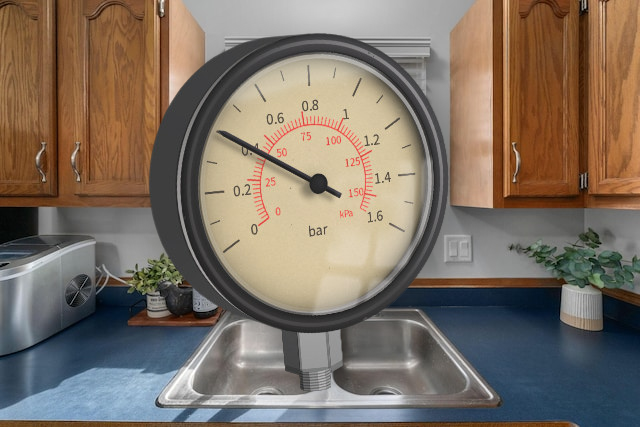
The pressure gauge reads 0.4bar
